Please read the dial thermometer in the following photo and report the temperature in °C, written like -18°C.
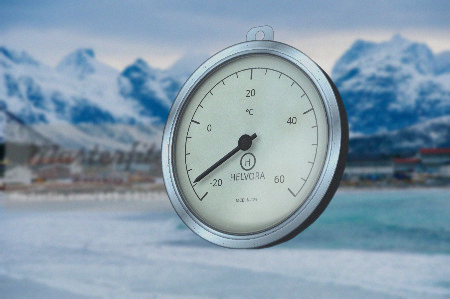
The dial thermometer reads -16°C
